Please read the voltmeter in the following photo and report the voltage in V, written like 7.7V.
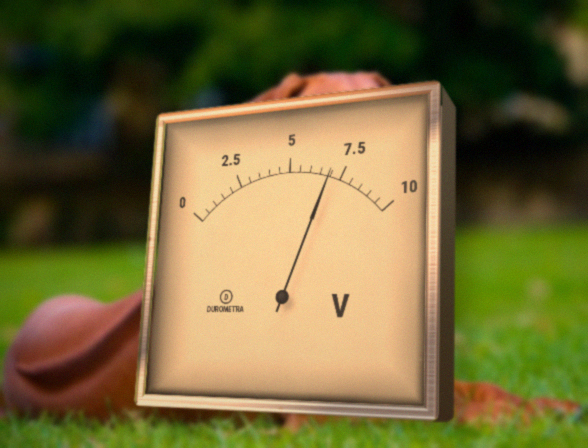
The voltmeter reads 7V
